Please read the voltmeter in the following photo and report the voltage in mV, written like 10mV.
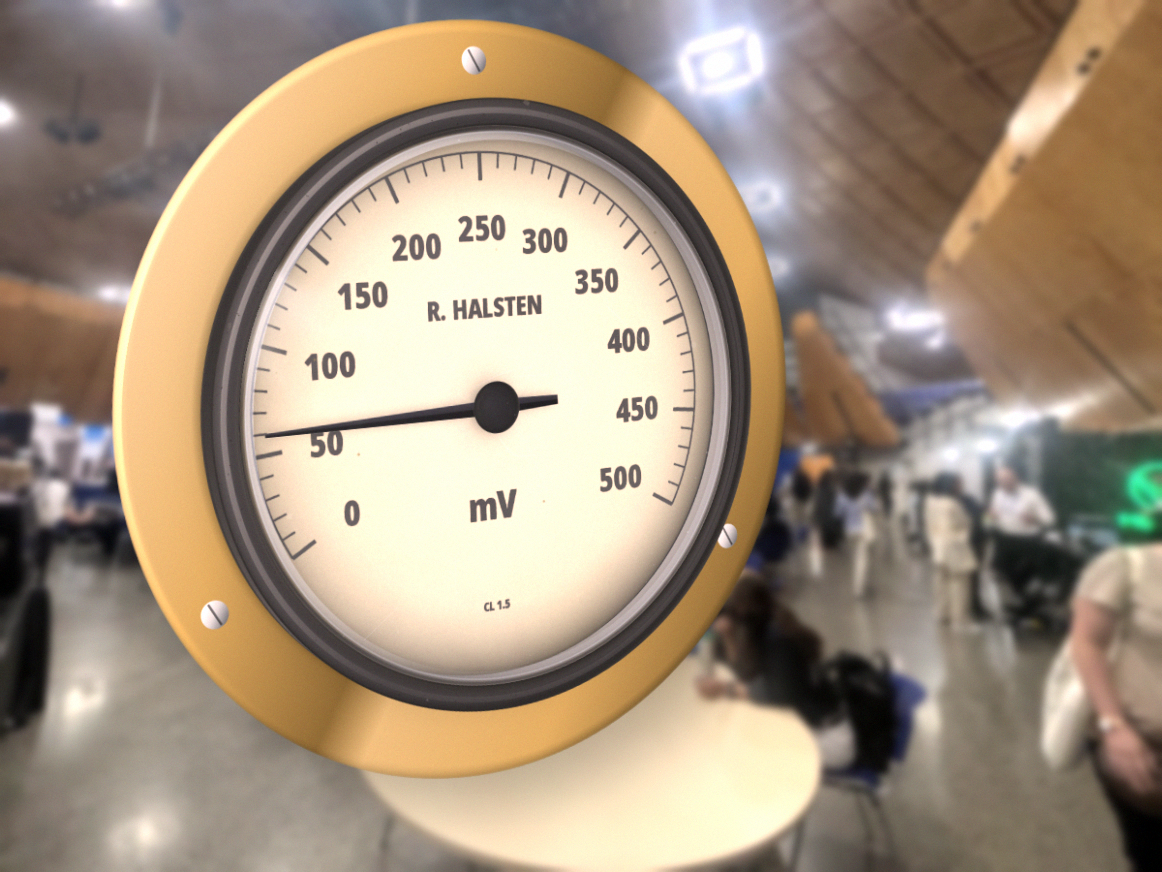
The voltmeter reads 60mV
